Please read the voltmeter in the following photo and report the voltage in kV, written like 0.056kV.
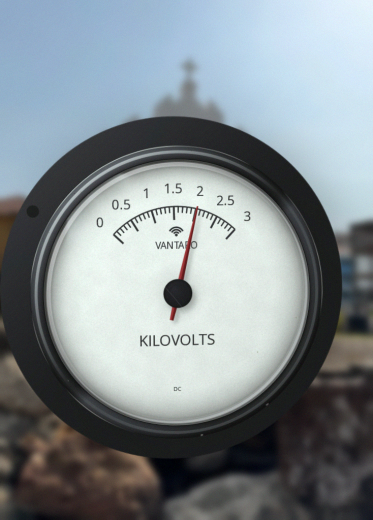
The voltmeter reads 2kV
